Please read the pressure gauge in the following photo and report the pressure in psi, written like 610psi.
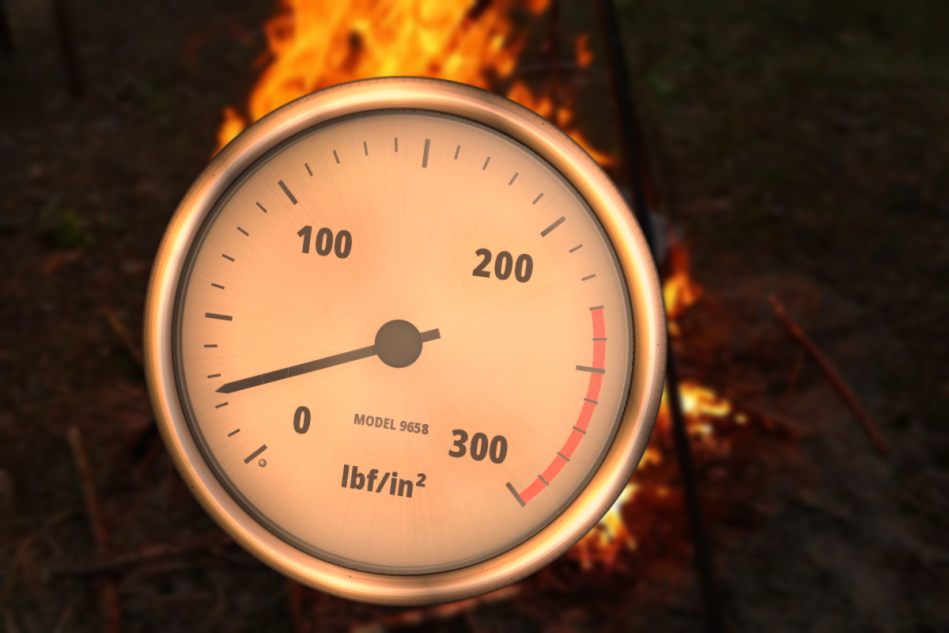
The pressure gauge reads 25psi
